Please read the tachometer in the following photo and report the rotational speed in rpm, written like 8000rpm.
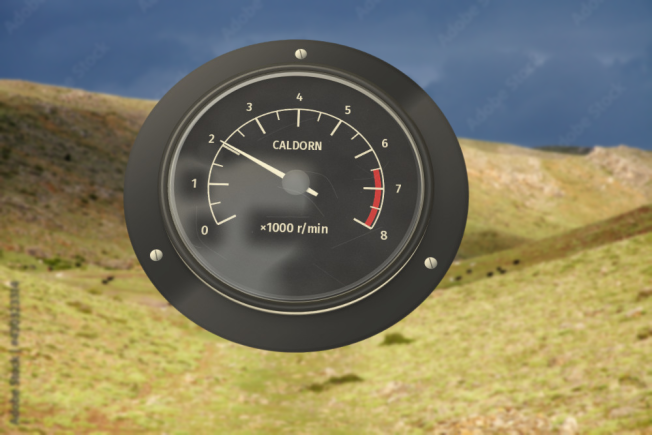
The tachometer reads 2000rpm
